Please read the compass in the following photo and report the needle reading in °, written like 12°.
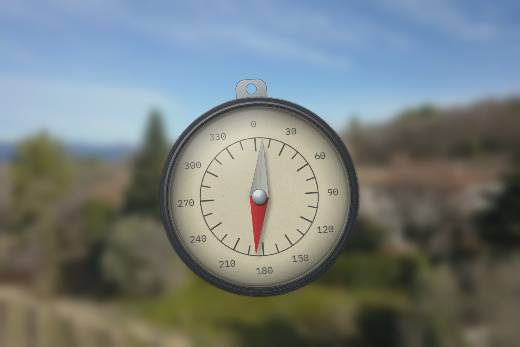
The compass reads 187.5°
